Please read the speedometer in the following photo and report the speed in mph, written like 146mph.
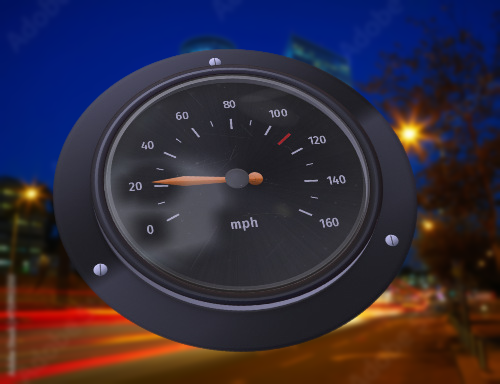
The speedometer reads 20mph
